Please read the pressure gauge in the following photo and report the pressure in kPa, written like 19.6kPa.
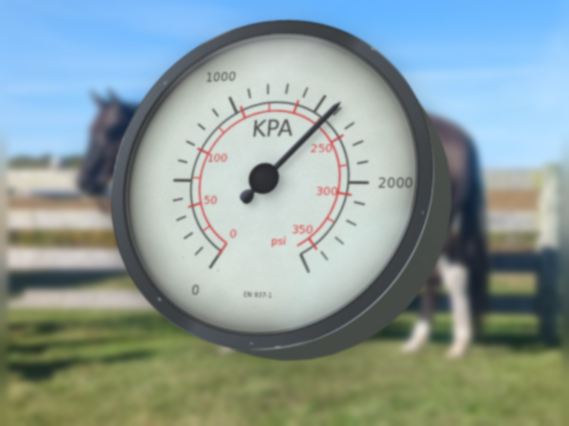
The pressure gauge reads 1600kPa
